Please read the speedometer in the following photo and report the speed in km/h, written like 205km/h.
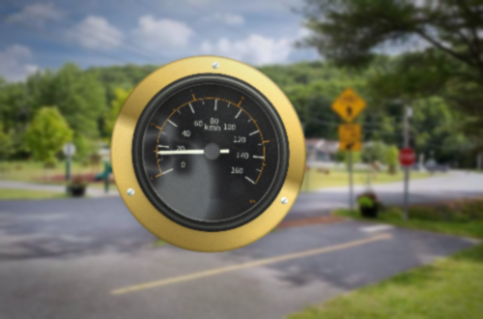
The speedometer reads 15km/h
